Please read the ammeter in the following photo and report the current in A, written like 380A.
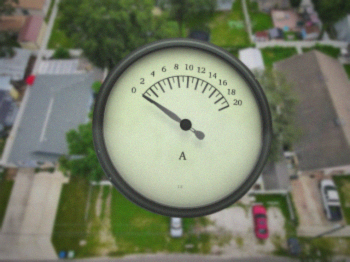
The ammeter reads 0A
